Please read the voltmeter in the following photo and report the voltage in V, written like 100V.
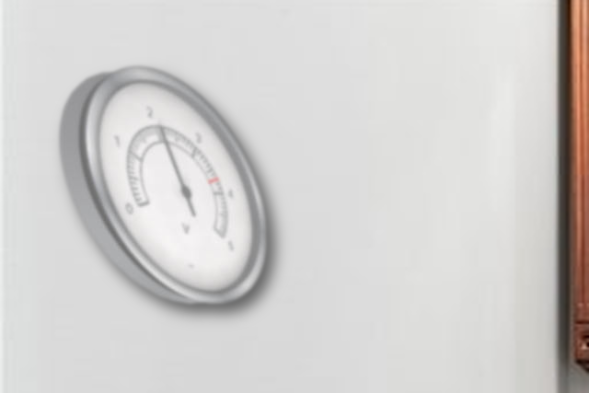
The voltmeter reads 2V
